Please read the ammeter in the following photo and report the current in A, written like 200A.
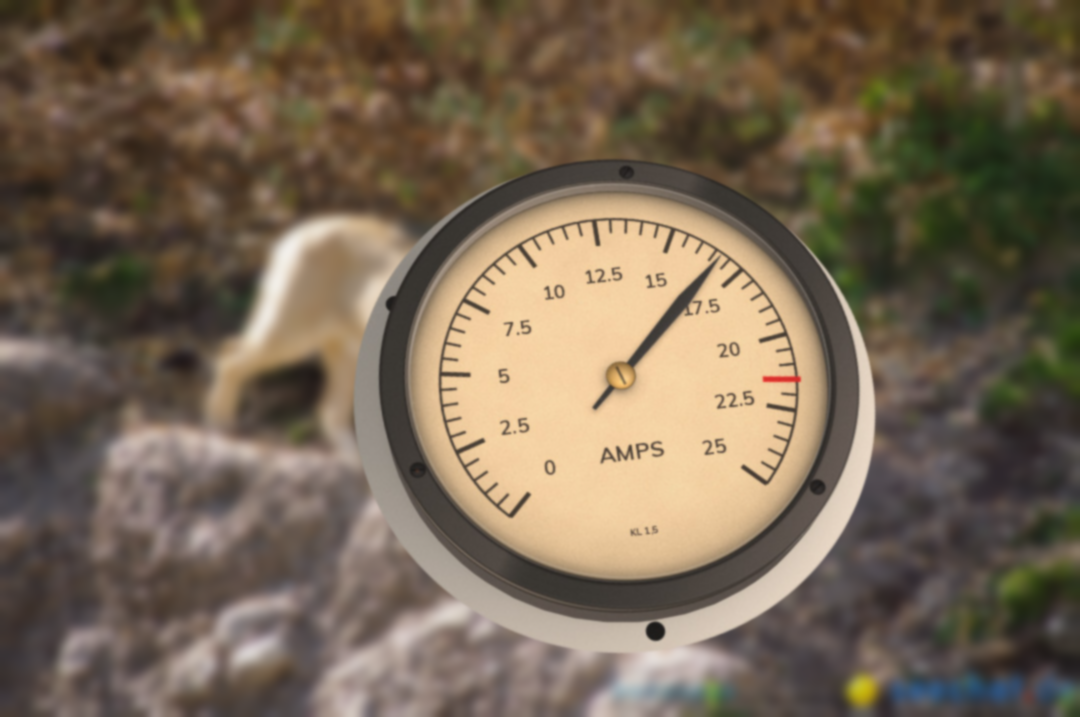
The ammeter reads 16.75A
